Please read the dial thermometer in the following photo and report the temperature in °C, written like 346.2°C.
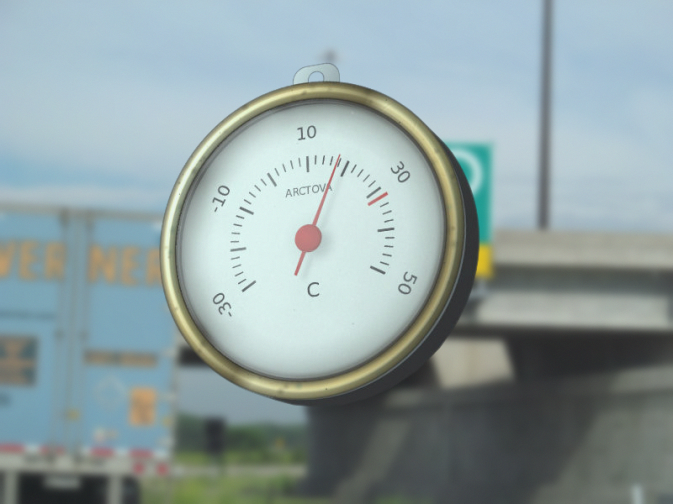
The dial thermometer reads 18°C
